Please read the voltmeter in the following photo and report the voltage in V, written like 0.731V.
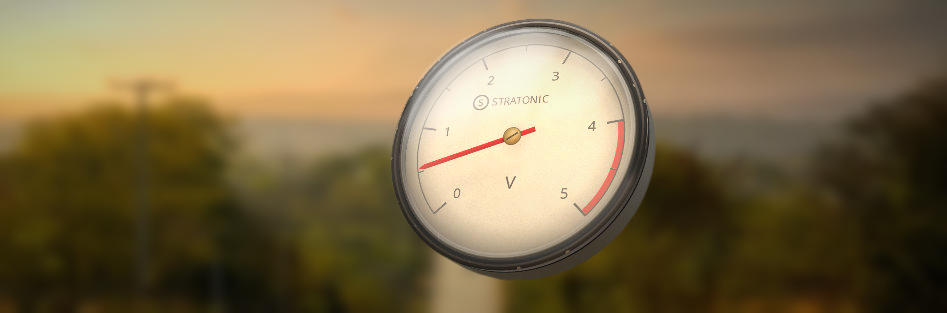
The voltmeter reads 0.5V
